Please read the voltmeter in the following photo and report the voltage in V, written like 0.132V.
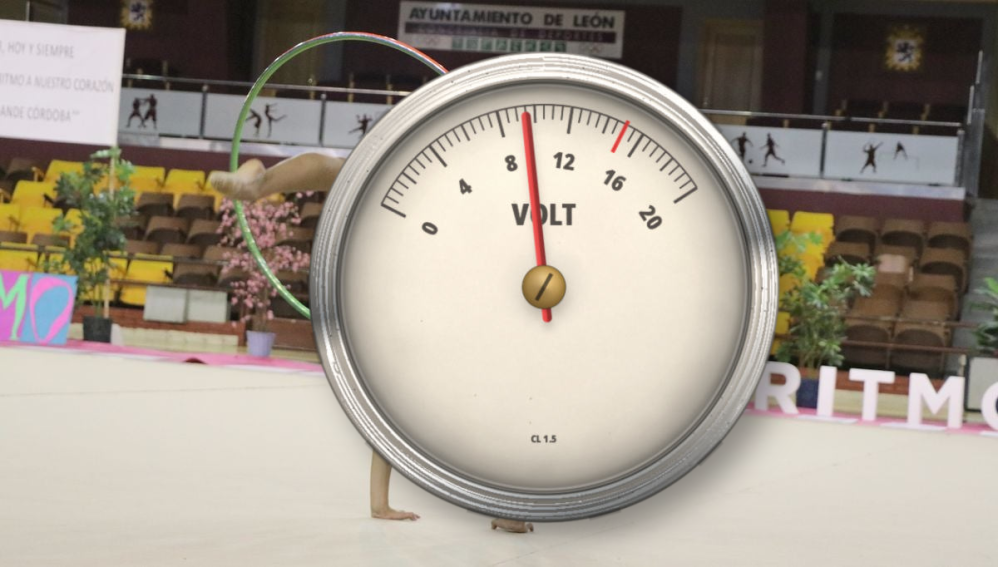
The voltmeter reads 9.5V
